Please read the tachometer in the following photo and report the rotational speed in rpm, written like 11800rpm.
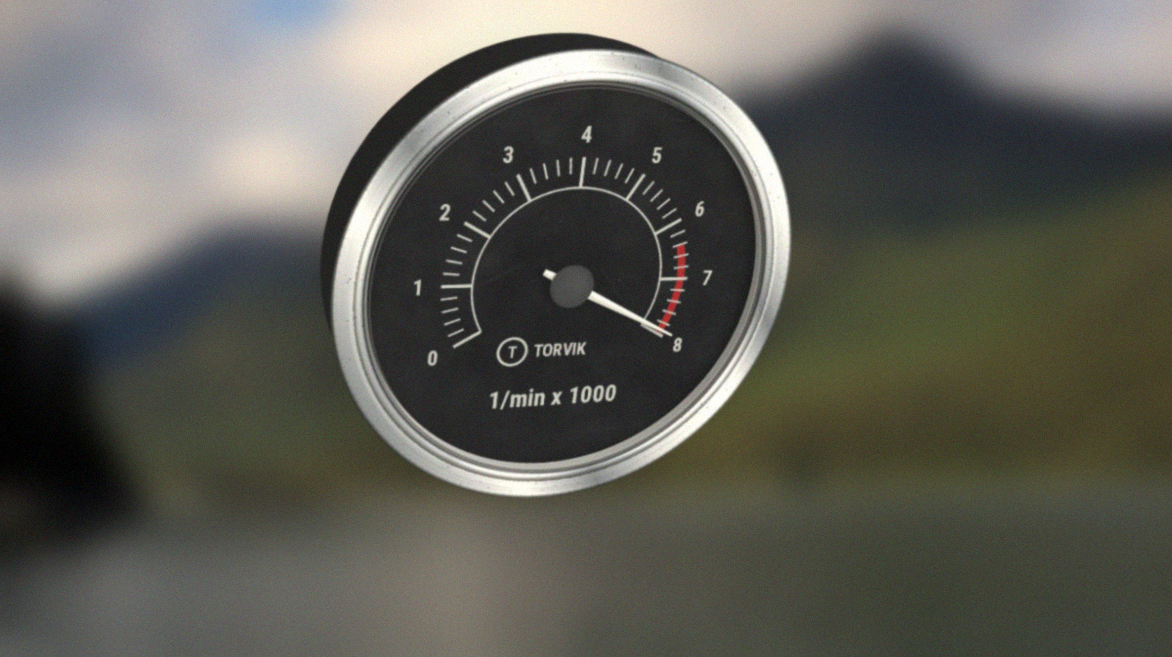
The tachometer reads 7900rpm
